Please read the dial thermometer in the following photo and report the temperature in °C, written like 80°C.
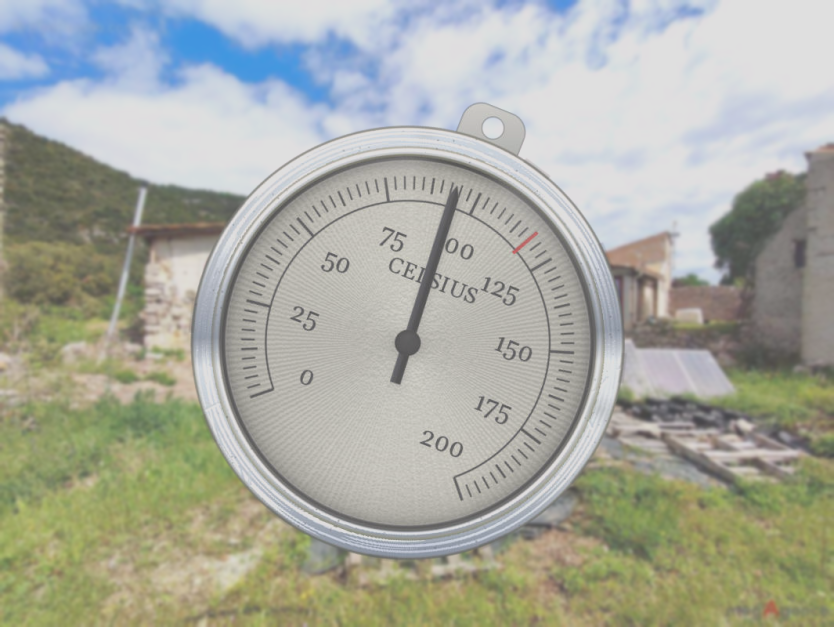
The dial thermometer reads 93.75°C
